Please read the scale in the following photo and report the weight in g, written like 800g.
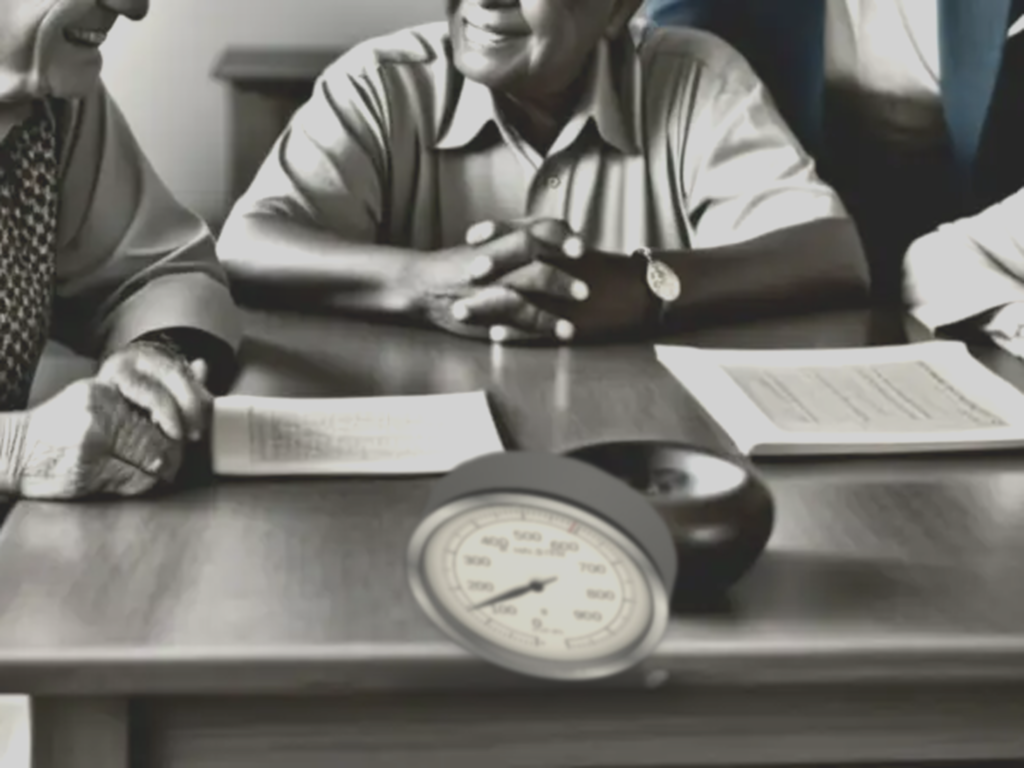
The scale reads 150g
